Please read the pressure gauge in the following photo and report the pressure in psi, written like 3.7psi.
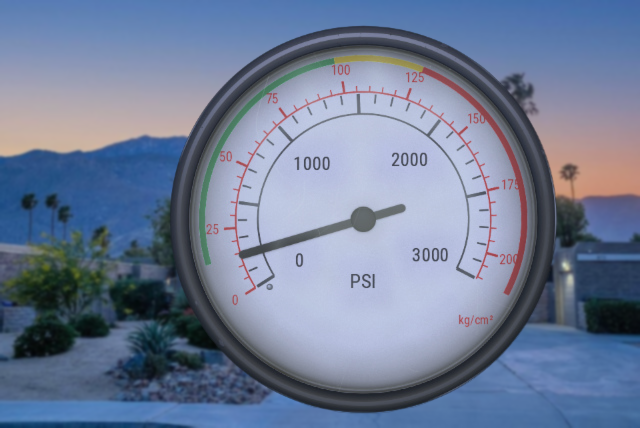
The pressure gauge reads 200psi
